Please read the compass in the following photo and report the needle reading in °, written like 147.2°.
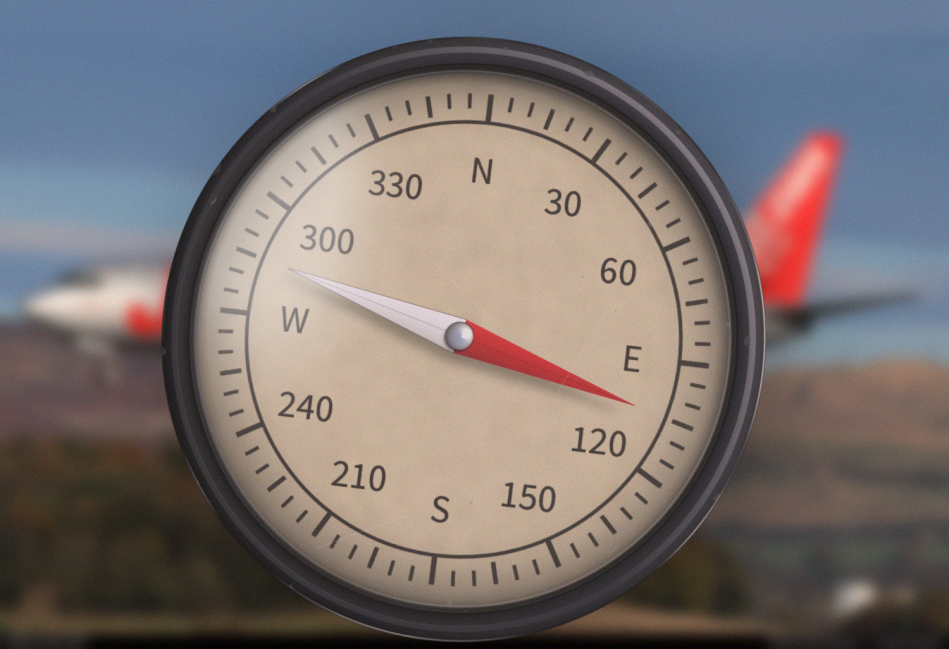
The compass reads 105°
